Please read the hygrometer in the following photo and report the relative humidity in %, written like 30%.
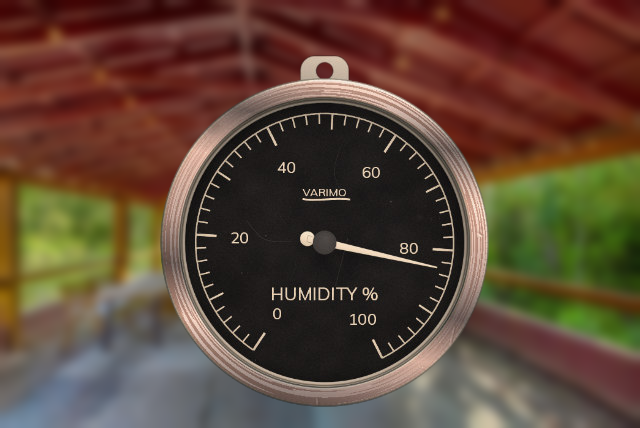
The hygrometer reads 83%
